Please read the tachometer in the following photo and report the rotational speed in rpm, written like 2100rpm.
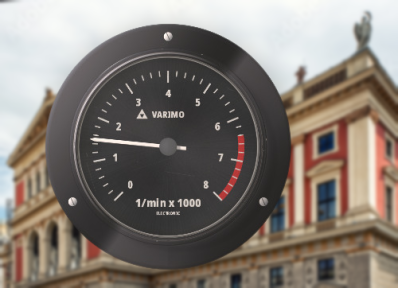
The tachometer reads 1500rpm
